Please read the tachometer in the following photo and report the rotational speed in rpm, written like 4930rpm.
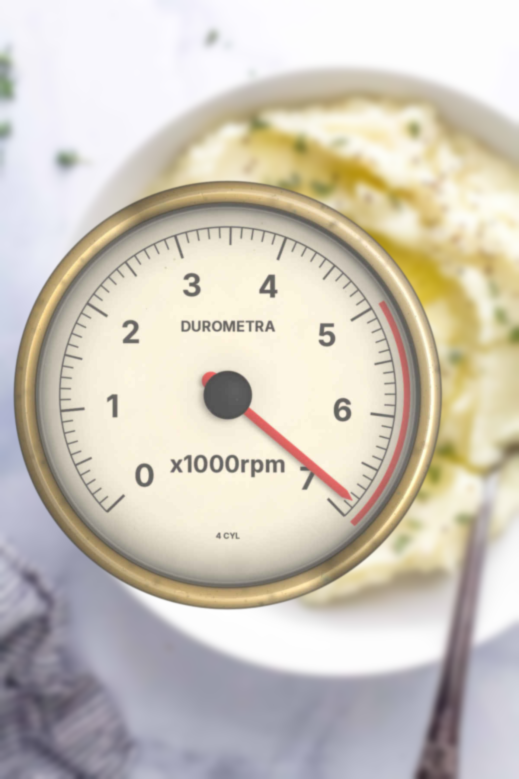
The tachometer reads 6850rpm
